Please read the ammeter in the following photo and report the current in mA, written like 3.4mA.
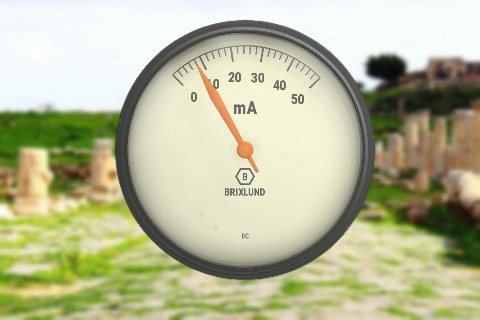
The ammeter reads 8mA
